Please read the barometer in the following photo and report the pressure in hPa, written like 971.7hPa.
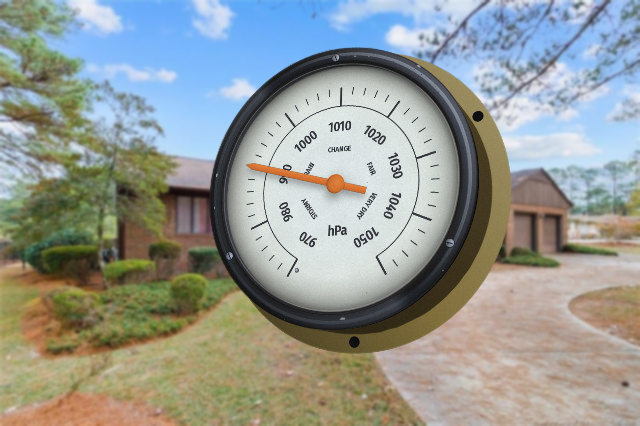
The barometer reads 990hPa
